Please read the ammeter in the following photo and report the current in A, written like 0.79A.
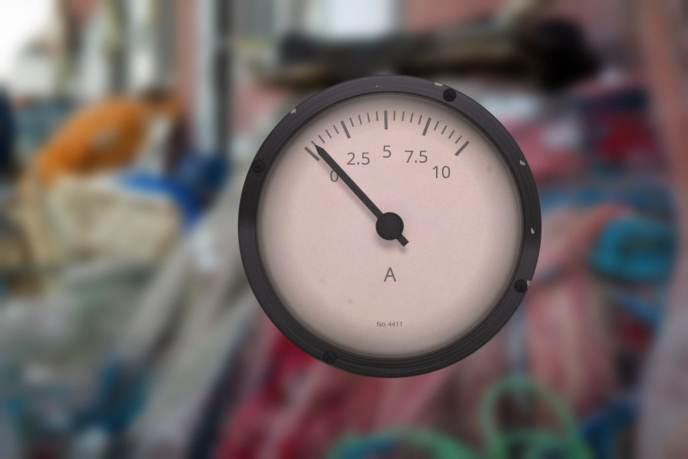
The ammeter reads 0.5A
